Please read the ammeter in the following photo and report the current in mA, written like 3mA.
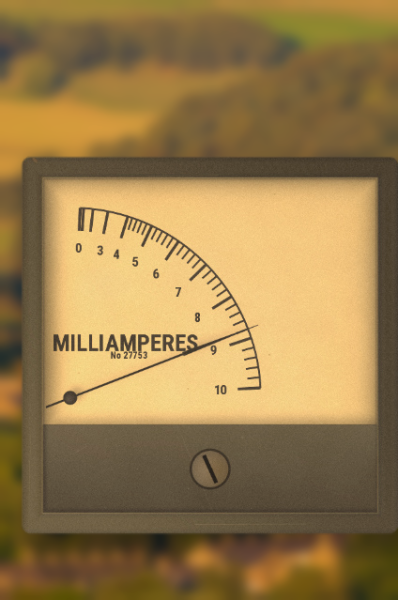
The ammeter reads 8.8mA
